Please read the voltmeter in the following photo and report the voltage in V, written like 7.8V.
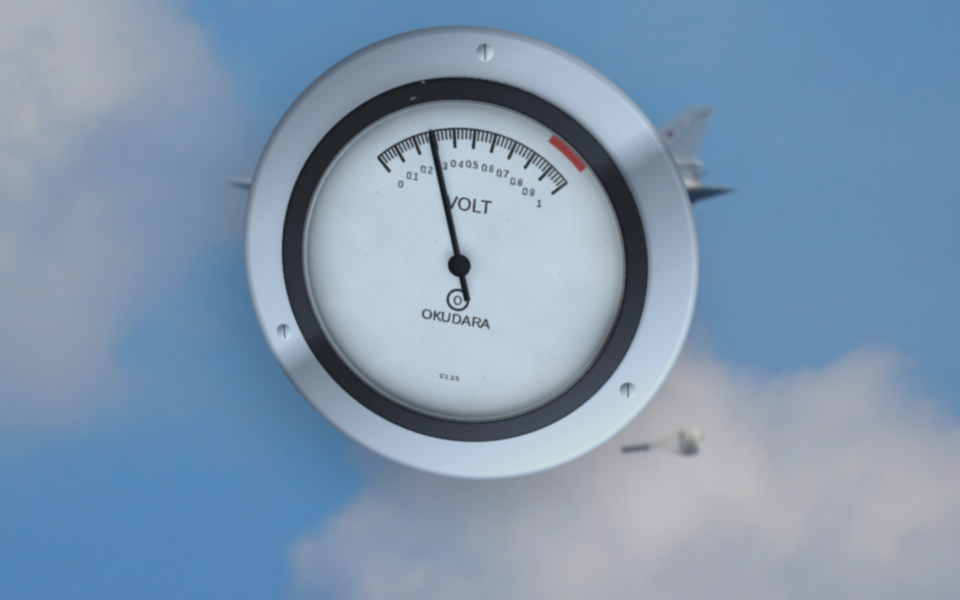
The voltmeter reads 0.3V
